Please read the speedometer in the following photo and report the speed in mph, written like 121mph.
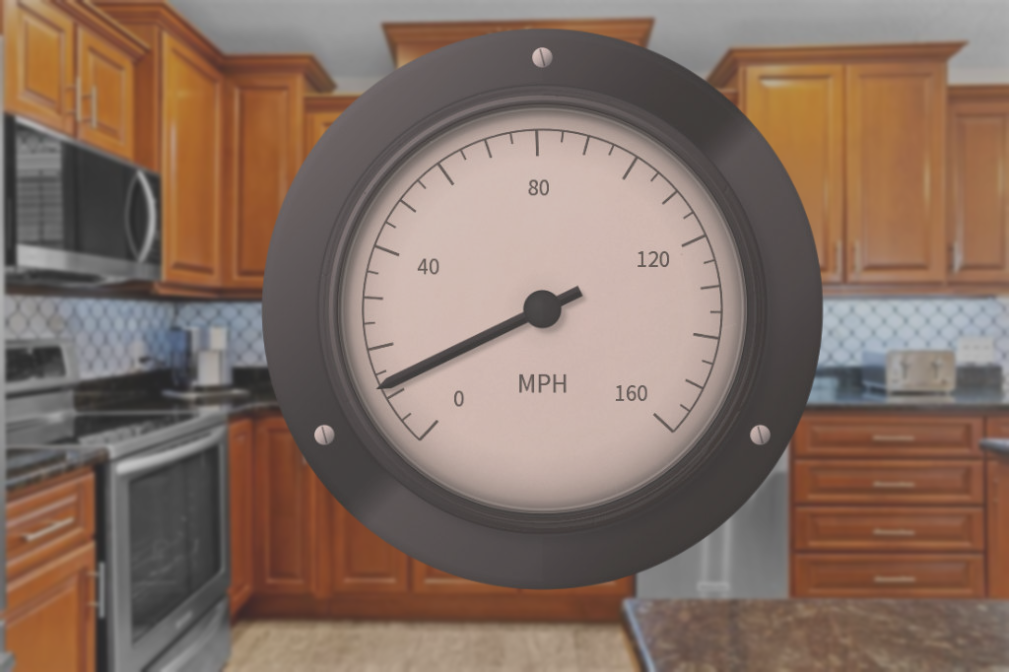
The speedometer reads 12.5mph
